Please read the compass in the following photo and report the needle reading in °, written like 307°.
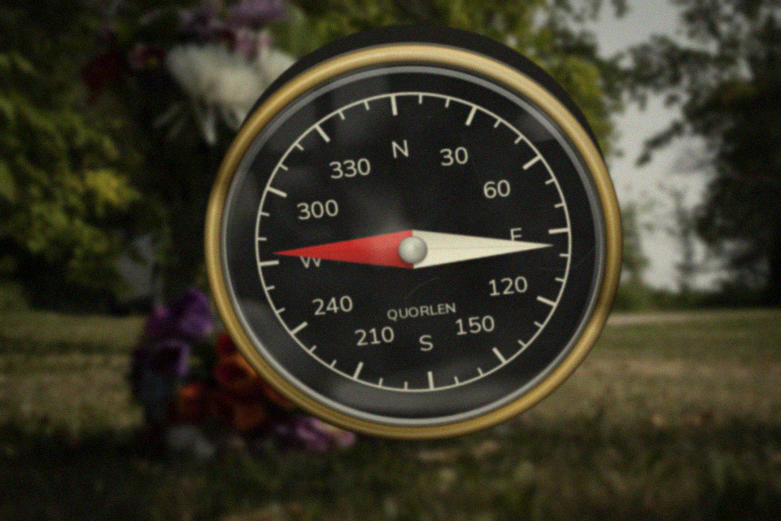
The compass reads 275°
